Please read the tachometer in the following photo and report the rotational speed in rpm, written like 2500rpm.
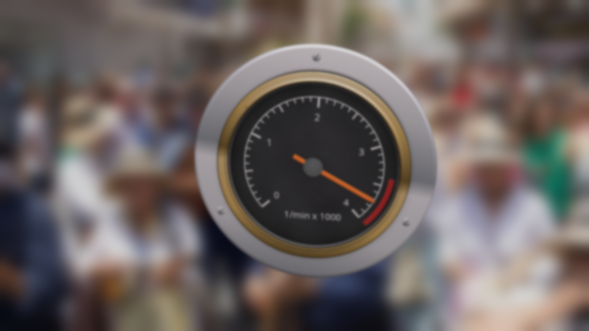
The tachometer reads 3700rpm
